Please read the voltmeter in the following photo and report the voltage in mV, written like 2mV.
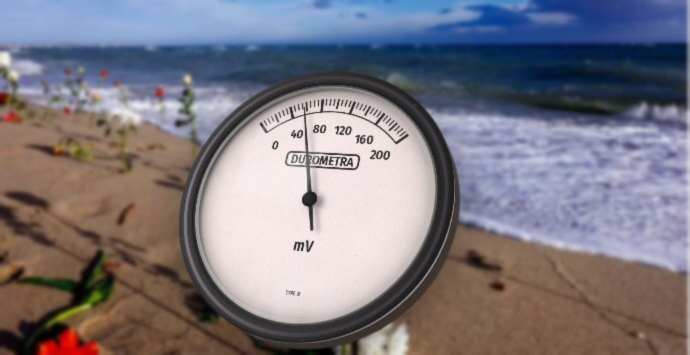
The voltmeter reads 60mV
